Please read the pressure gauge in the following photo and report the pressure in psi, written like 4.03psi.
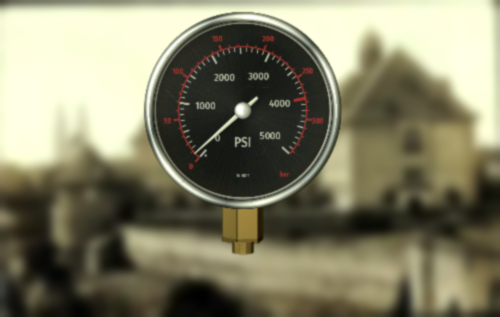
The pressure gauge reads 100psi
